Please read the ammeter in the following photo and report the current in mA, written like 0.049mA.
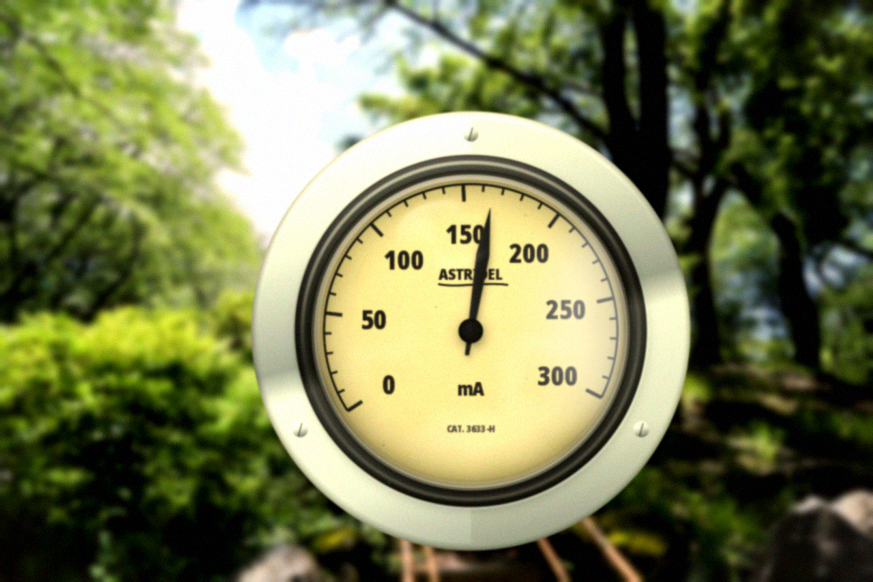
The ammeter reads 165mA
